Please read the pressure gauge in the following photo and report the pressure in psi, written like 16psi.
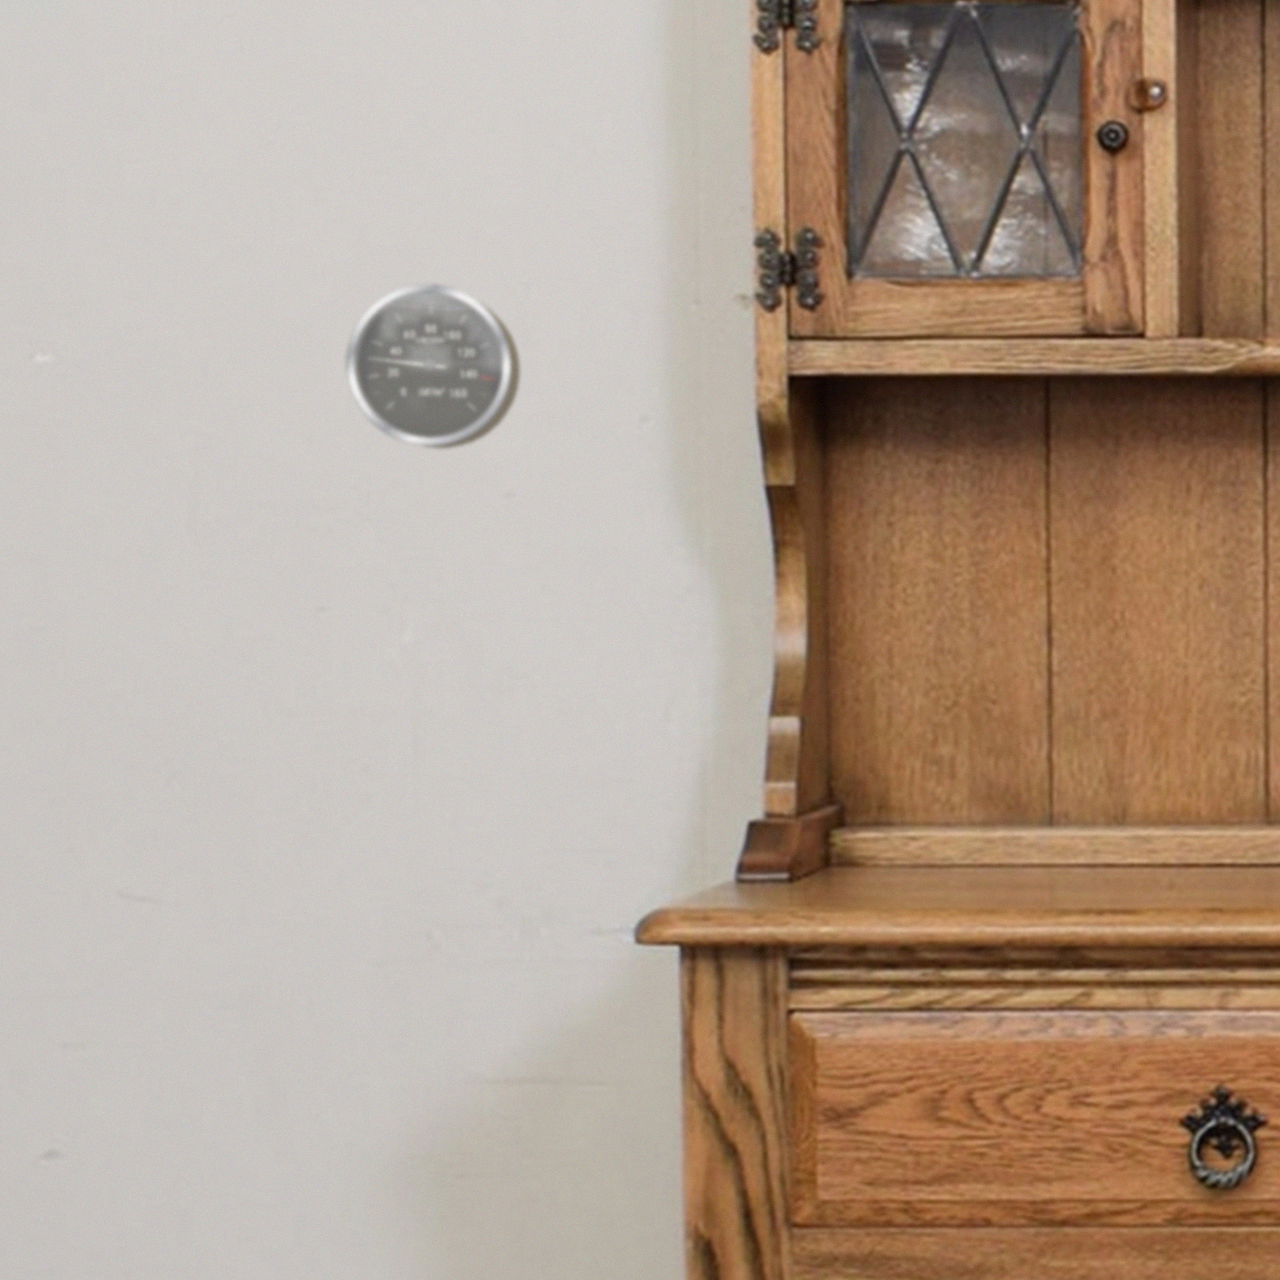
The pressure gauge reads 30psi
